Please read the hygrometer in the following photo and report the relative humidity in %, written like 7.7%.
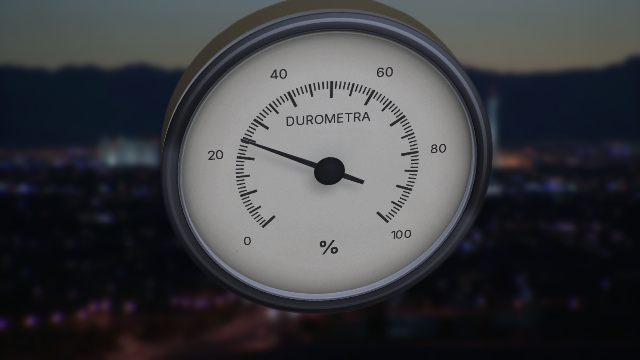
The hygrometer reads 25%
